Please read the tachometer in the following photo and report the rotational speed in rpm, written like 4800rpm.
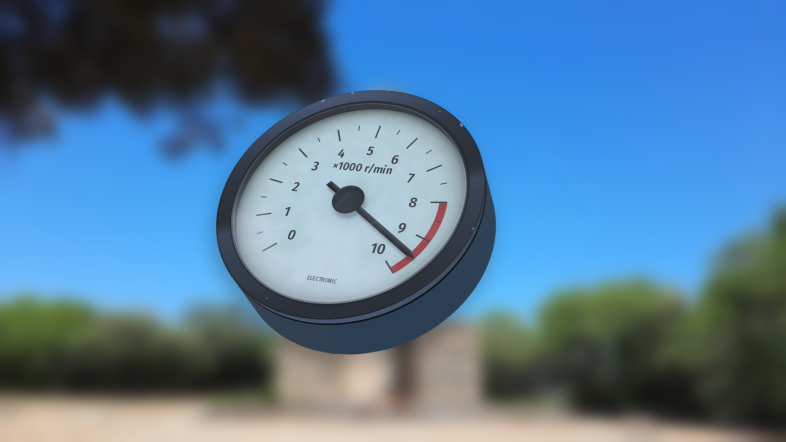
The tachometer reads 9500rpm
